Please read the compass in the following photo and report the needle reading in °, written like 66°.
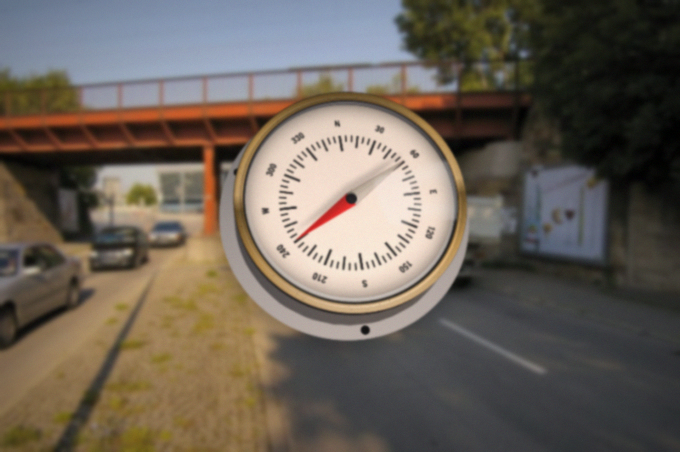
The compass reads 240°
